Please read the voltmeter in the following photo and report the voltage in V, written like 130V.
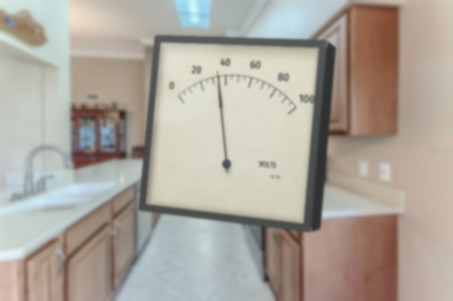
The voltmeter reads 35V
